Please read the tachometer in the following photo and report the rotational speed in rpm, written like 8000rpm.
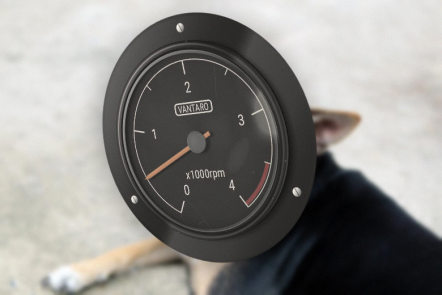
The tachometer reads 500rpm
